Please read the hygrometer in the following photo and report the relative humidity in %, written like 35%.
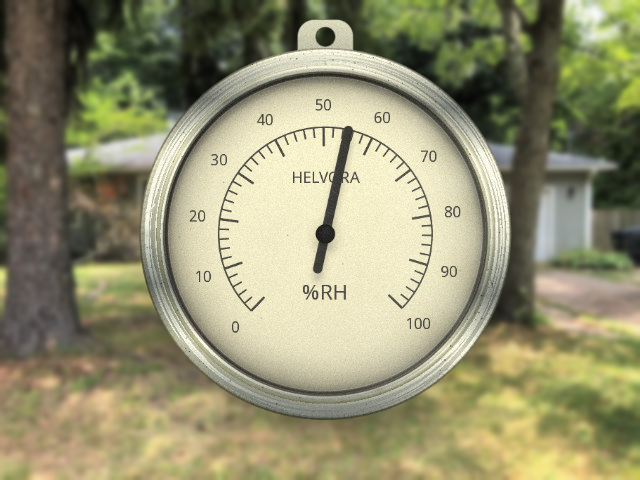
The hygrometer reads 55%
